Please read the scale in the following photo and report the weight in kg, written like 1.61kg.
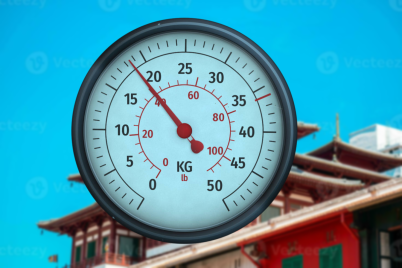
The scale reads 18.5kg
